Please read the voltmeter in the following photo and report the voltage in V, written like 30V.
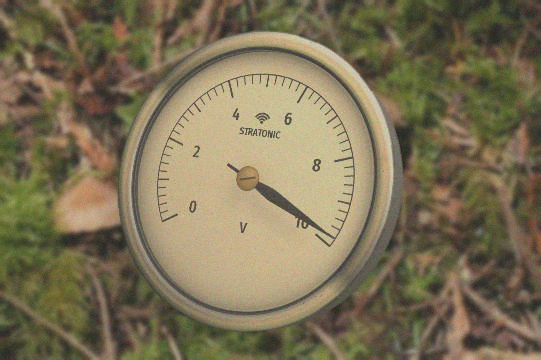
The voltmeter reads 9.8V
